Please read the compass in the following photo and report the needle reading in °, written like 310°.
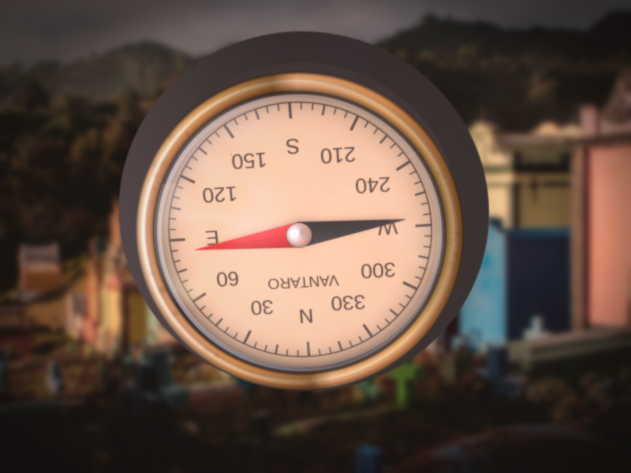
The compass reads 85°
